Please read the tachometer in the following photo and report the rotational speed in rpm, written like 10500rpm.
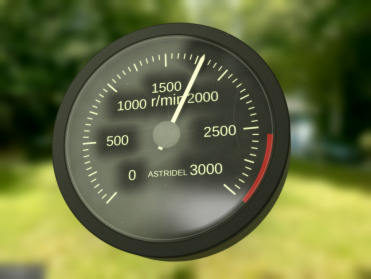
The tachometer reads 1800rpm
